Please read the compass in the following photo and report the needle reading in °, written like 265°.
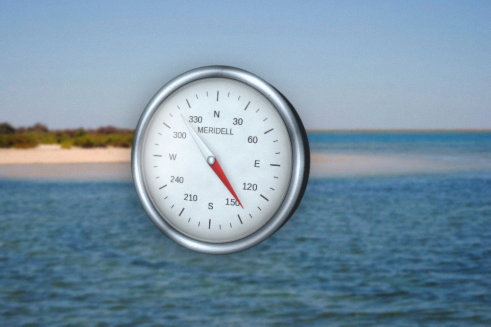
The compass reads 140°
